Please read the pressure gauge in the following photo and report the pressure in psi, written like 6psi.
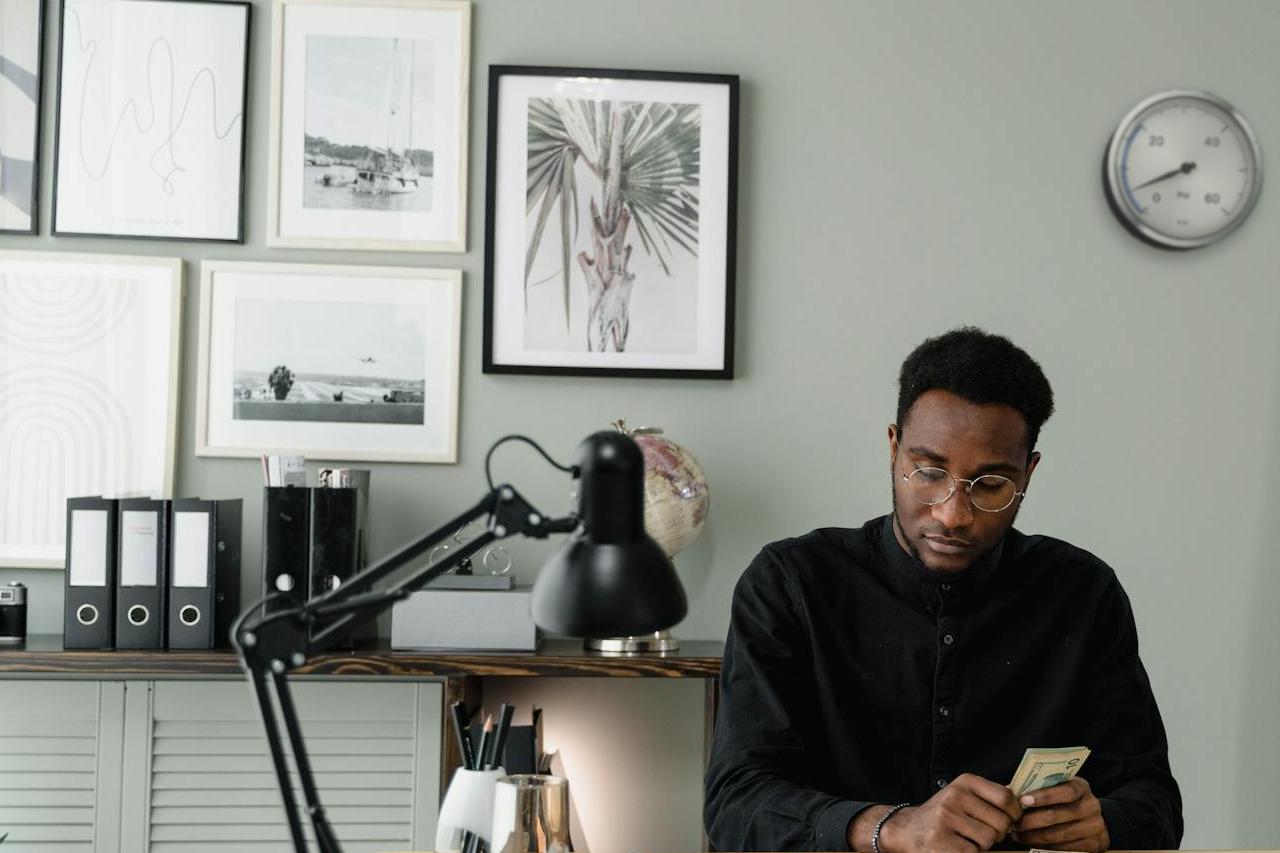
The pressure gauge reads 5psi
